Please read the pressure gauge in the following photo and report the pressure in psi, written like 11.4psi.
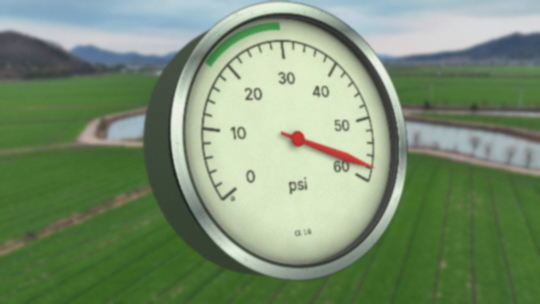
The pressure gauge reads 58psi
